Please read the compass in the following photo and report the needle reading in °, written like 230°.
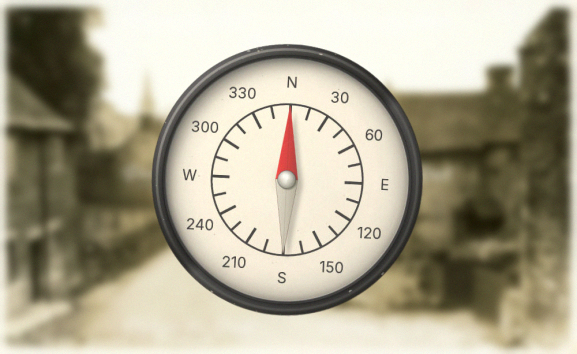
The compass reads 0°
